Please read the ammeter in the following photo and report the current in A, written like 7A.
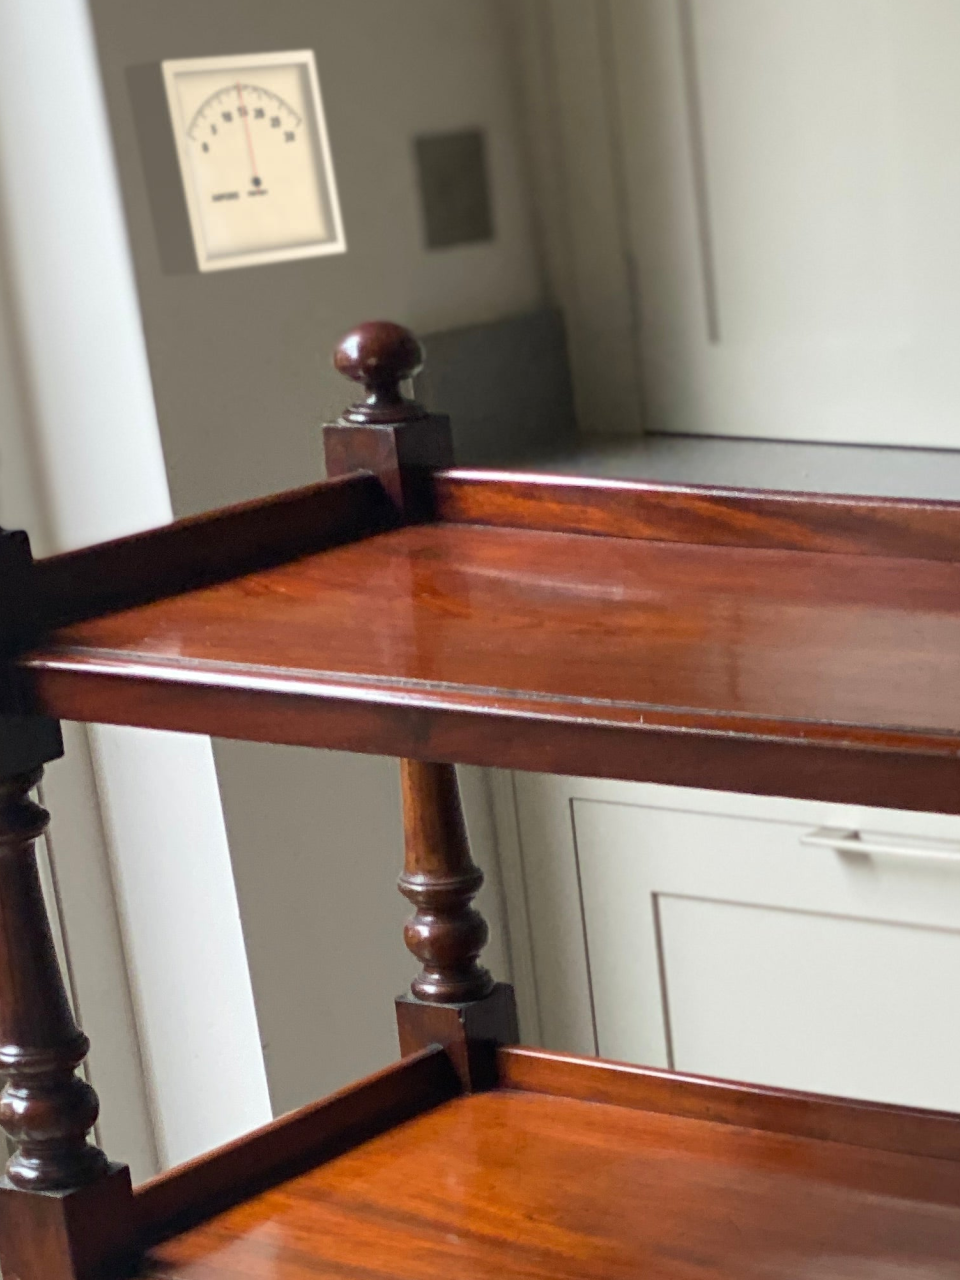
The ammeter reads 15A
